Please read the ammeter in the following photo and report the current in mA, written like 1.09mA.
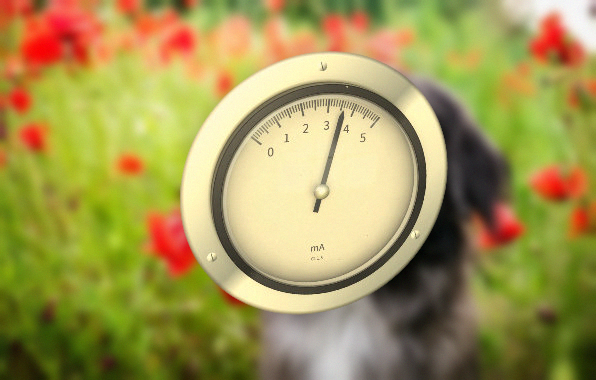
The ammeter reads 3.5mA
